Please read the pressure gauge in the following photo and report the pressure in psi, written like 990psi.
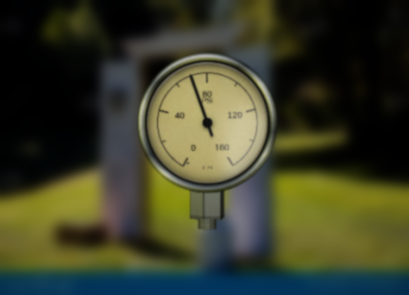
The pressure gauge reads 70psi
